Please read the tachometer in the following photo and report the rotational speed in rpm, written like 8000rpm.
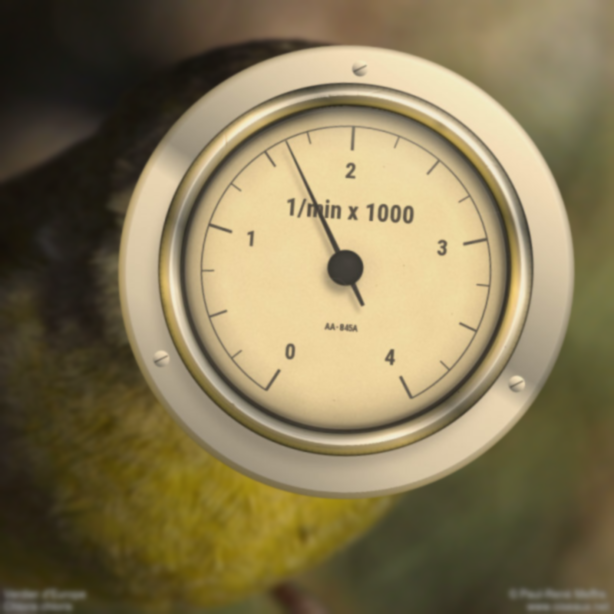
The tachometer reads 1625rpm
